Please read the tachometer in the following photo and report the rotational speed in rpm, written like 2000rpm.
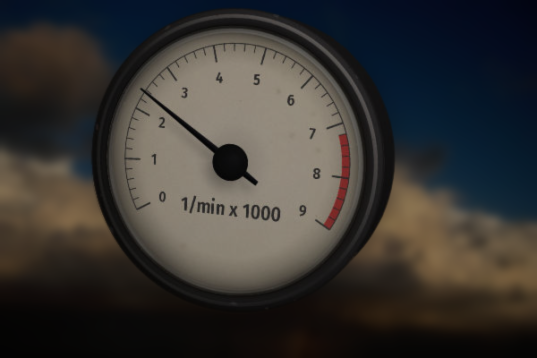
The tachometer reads 2400rpm
